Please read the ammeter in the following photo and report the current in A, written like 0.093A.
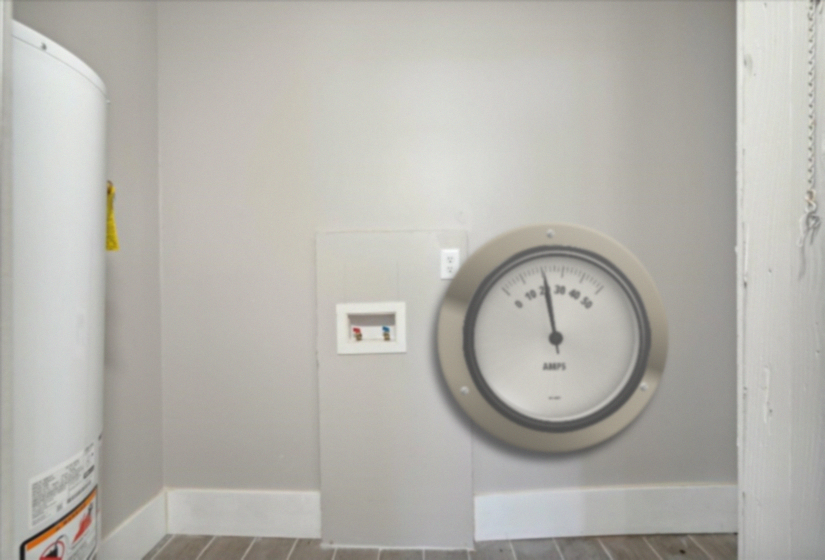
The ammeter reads 20A
